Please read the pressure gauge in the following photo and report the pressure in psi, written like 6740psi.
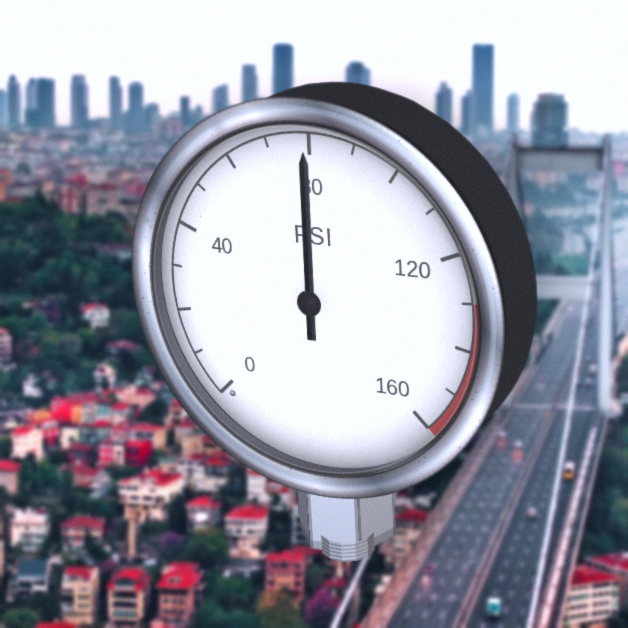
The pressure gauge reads 80psi
